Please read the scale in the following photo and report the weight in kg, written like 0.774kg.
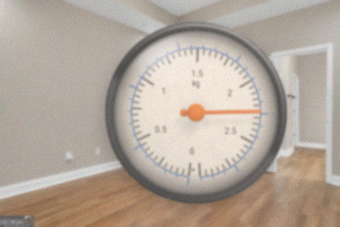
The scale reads 2.25kg
